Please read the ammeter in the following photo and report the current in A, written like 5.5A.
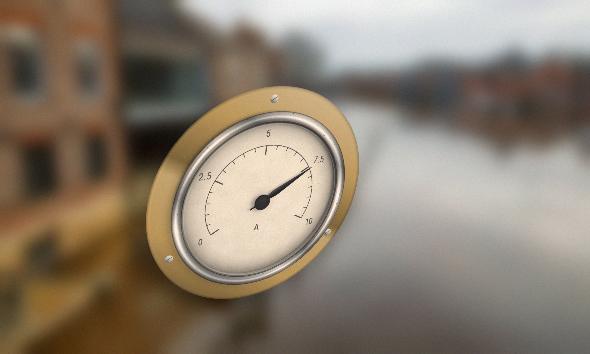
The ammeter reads 7.5A
